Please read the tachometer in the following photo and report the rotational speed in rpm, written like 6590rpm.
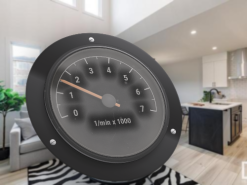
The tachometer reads 1500rpm
